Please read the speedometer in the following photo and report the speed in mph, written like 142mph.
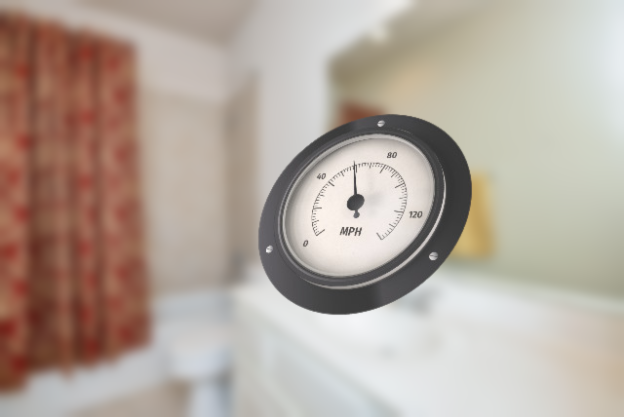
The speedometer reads 60mph
